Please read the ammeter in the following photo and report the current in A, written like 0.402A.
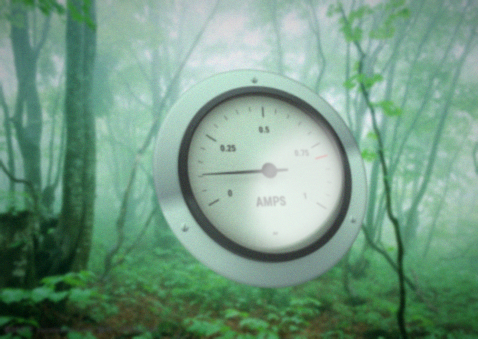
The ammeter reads 0.1A
